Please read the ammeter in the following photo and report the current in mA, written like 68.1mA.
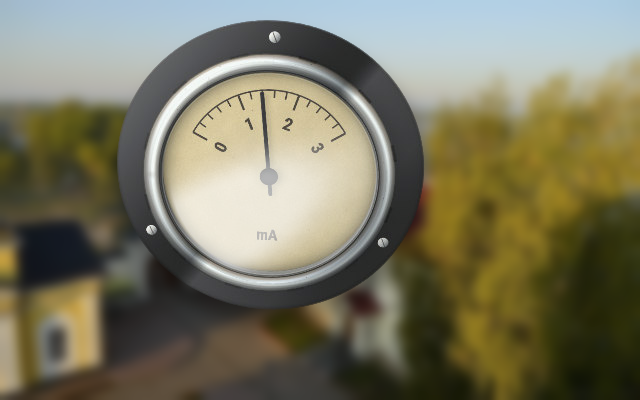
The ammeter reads 1.4mA
